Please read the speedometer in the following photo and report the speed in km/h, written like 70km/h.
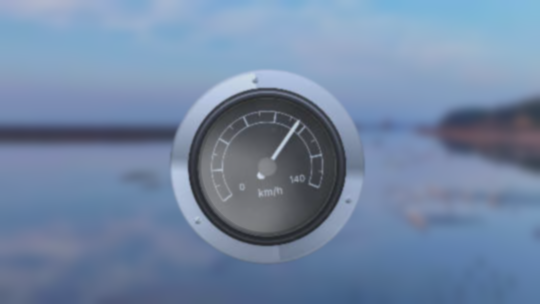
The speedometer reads 95km/h
